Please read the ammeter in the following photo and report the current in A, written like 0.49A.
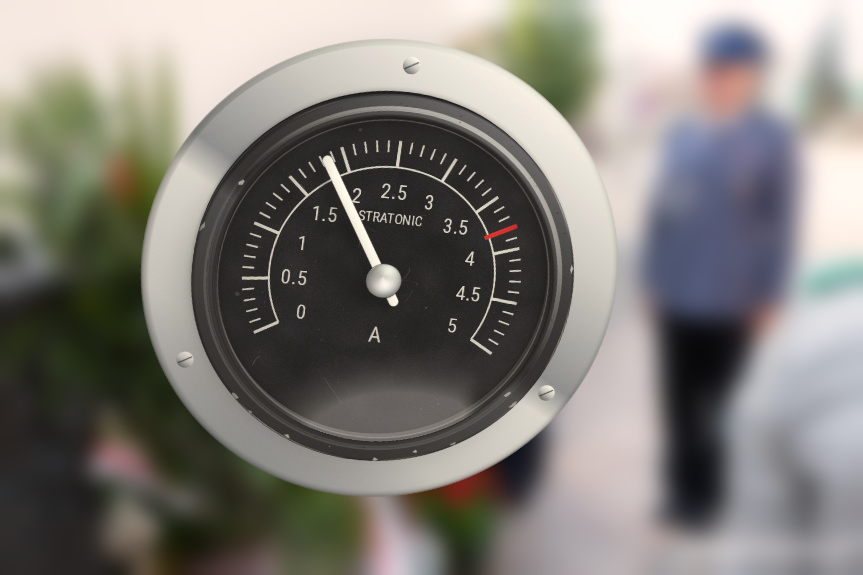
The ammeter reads 1.85A
